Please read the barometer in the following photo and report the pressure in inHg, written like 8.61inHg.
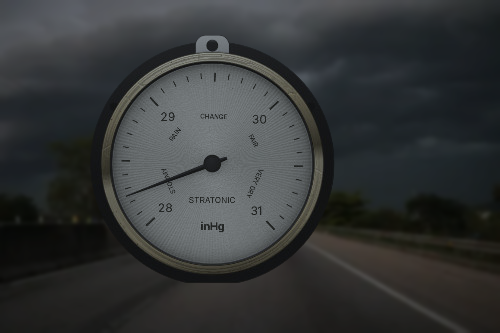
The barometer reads 28.25inHg
